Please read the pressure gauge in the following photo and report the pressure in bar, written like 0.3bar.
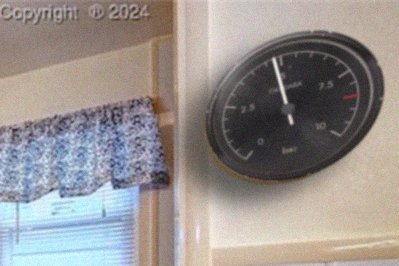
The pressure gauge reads 4.75bar
